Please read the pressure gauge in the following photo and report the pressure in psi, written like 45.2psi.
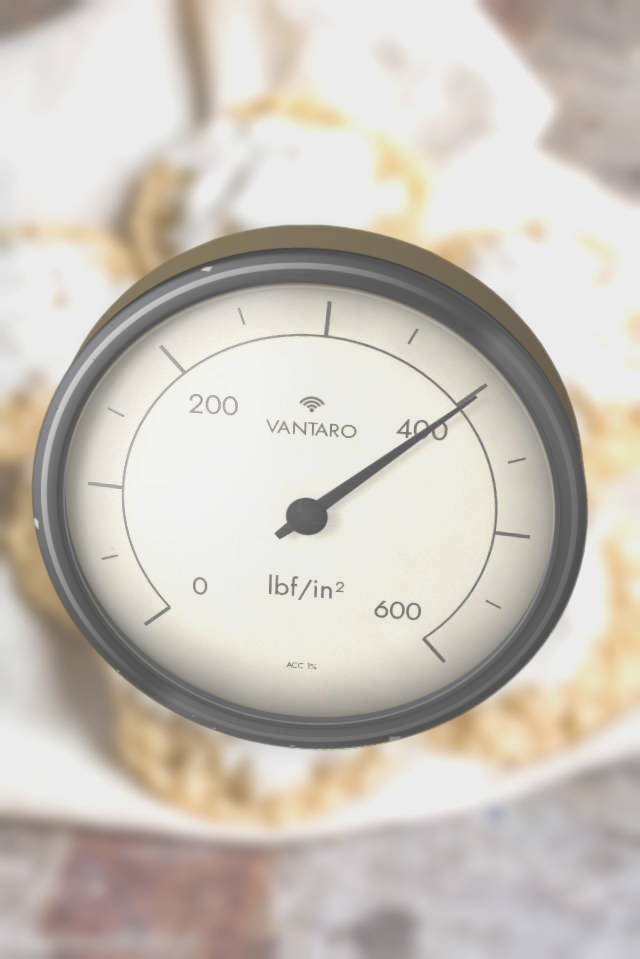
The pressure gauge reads 400psi
